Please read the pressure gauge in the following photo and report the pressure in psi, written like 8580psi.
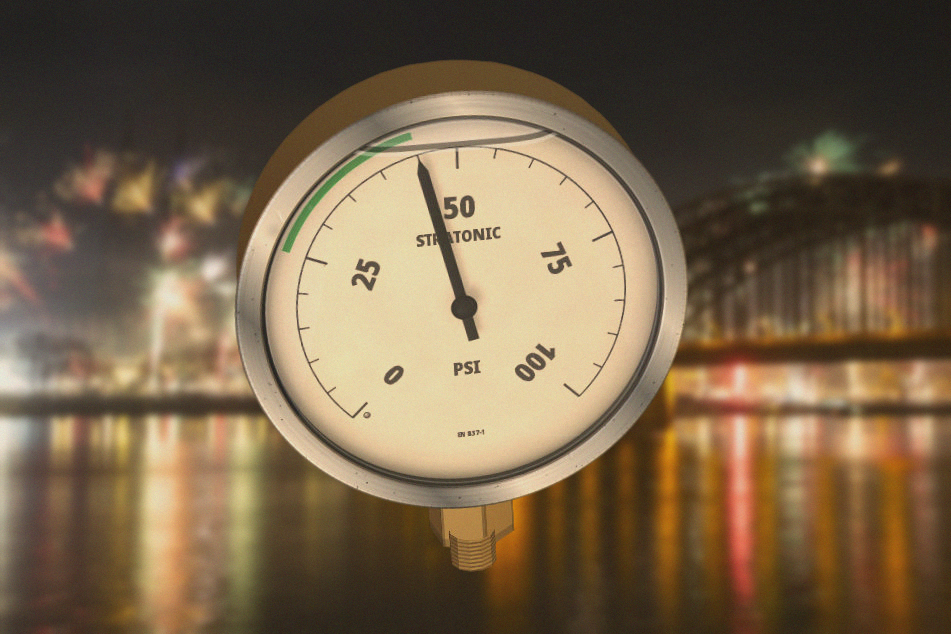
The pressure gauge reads 45psi
